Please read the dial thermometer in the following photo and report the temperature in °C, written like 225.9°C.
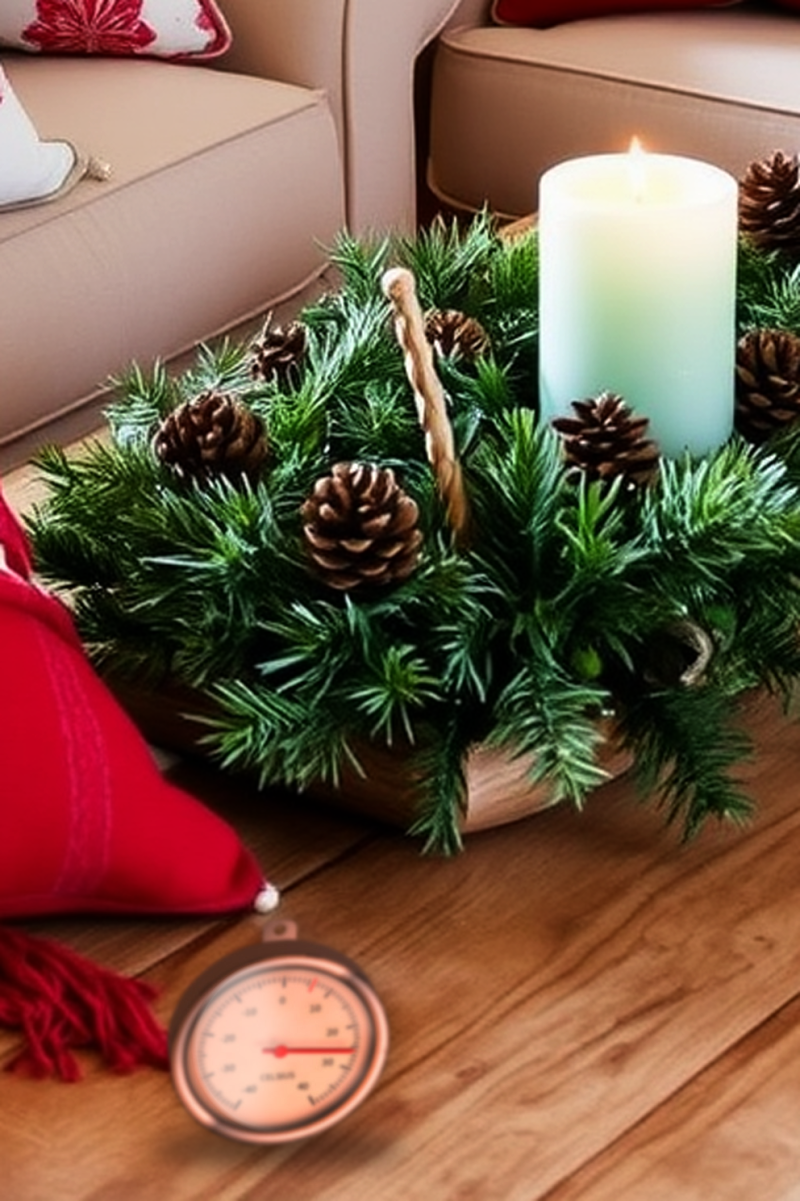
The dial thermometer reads 25°C
